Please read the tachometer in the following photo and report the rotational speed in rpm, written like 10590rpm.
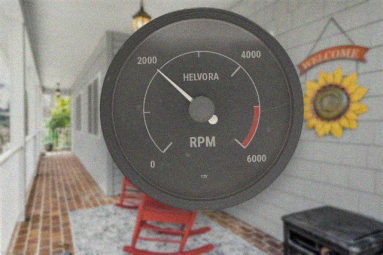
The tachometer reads 2000rpm
